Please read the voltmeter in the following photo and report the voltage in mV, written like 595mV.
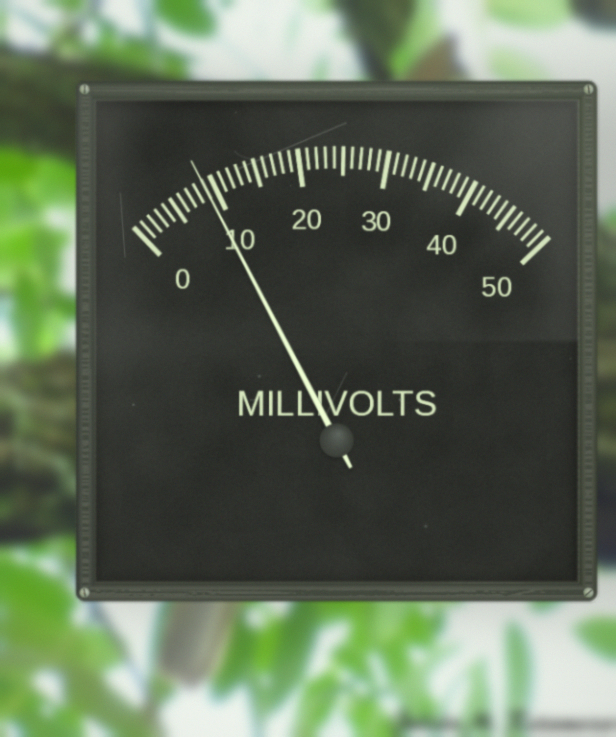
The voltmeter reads 9mV
